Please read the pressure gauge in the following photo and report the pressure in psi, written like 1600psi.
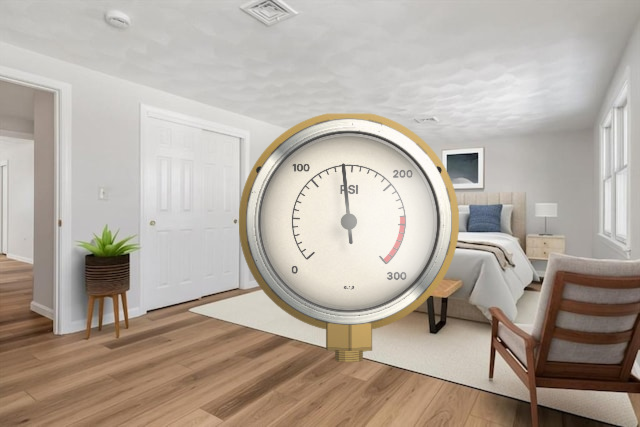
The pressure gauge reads 140psi
